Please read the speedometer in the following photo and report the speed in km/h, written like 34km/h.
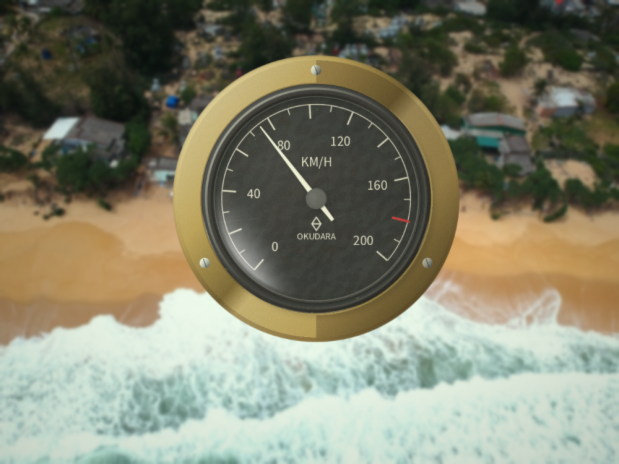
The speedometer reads 75km/h
